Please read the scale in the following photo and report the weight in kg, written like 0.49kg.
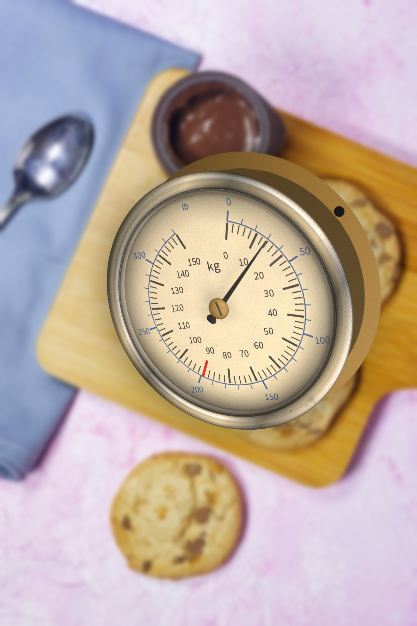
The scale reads 14kg
